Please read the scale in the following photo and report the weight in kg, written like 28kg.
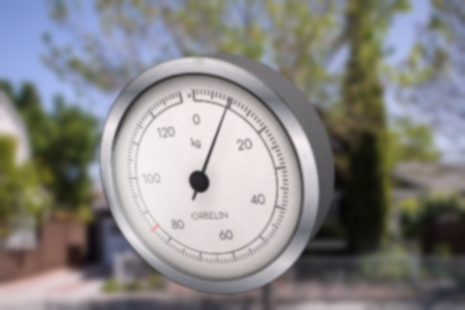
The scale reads 10kg
